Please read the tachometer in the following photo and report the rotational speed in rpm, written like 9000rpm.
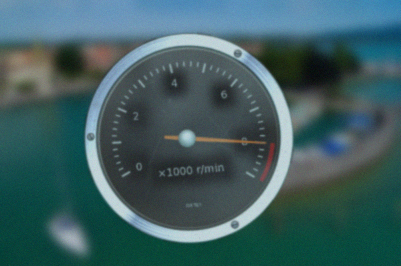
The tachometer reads 8000rpm
